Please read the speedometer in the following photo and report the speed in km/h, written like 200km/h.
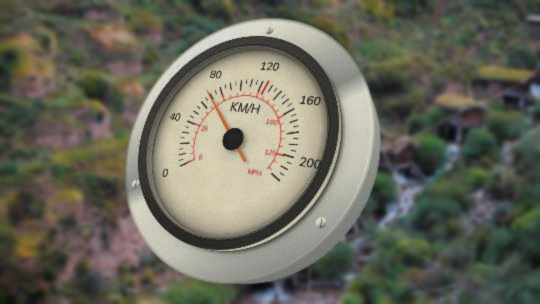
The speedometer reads 70km/h
